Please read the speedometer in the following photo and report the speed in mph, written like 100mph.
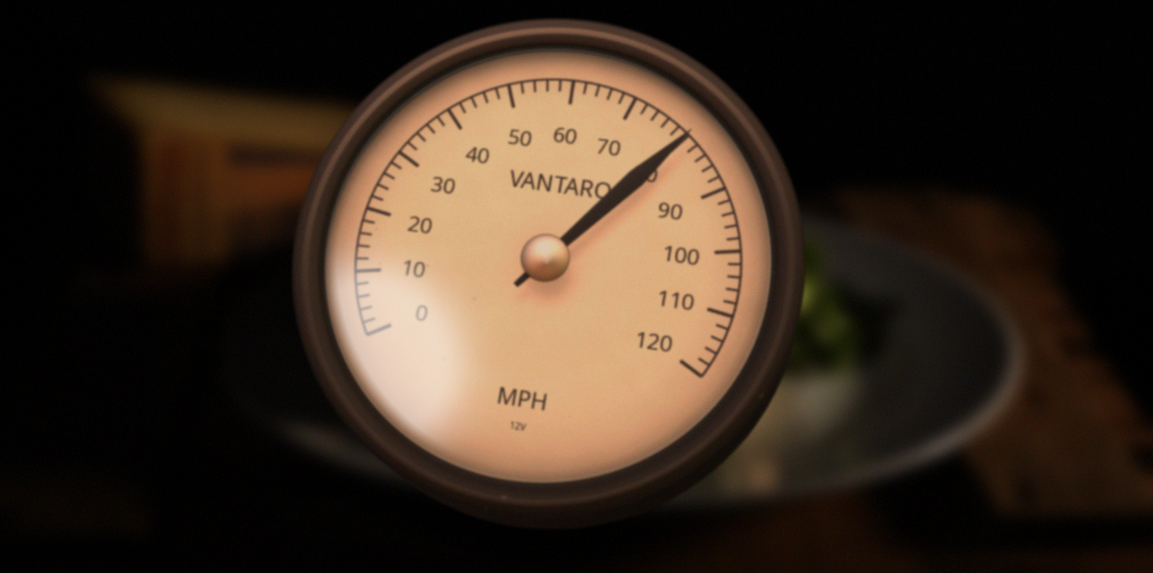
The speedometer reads 80mph
